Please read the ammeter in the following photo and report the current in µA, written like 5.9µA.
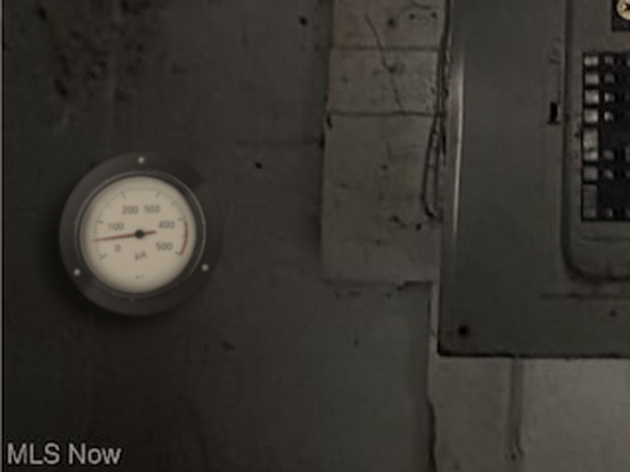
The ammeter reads 50µA
